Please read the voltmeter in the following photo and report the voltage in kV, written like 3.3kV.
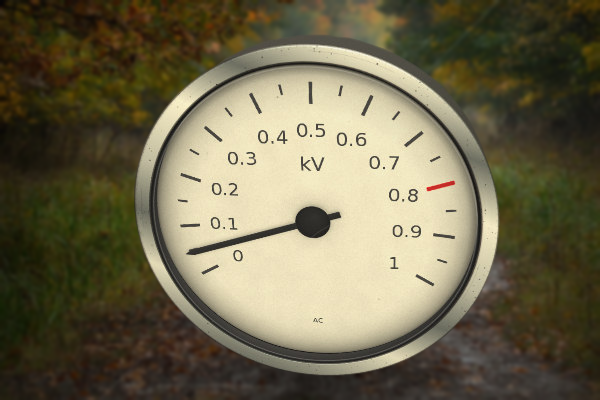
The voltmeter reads 0.05kV
